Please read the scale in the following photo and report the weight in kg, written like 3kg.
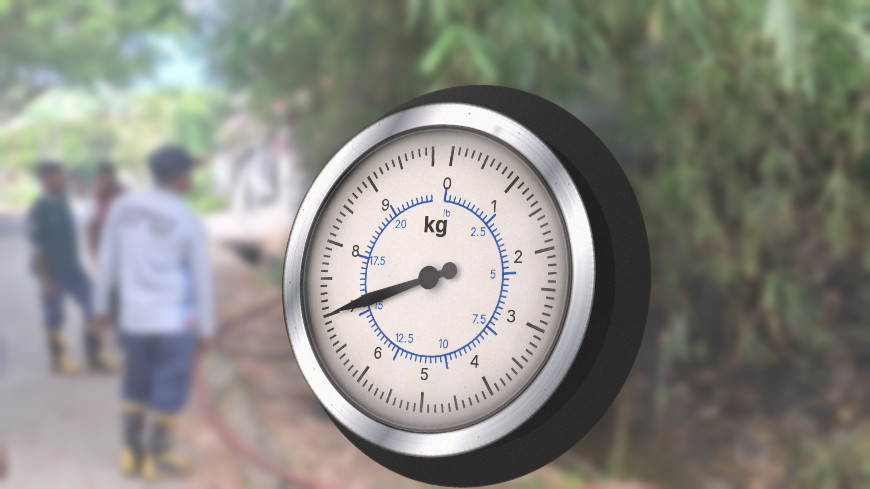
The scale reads 7kg
